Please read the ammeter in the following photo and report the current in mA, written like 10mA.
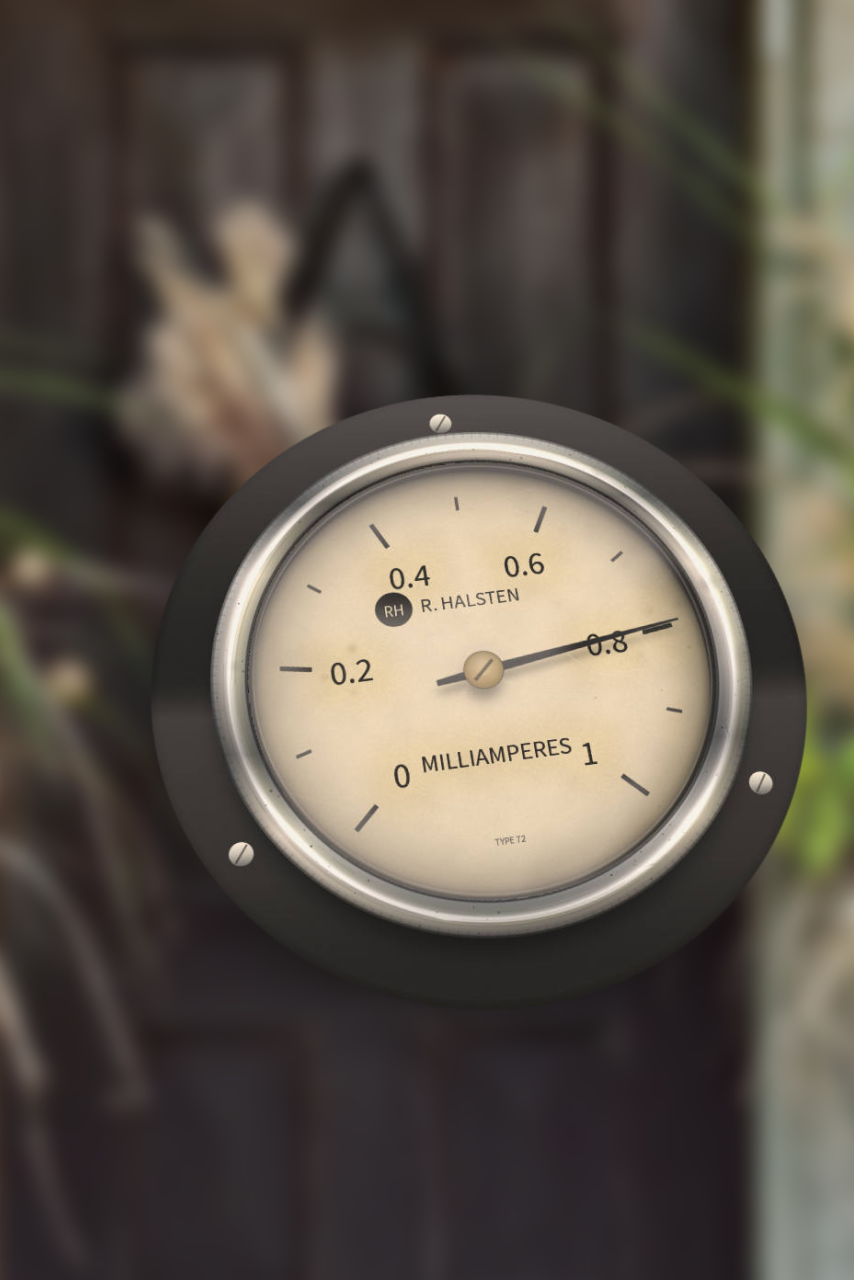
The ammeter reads 0.8mA
